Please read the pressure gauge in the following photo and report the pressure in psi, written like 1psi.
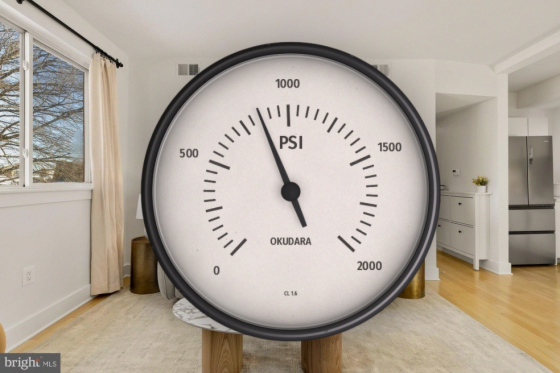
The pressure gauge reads 850psi
